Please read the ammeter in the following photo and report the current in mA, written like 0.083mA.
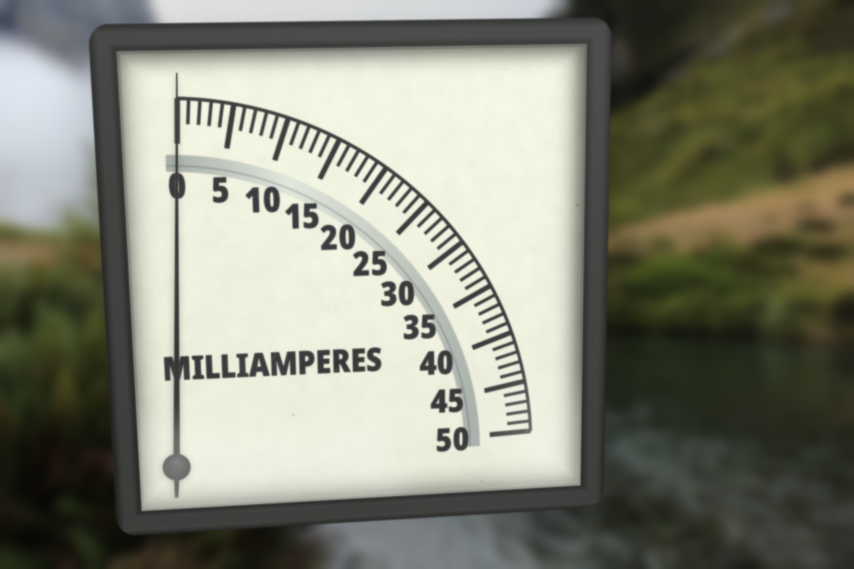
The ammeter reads 0mA
